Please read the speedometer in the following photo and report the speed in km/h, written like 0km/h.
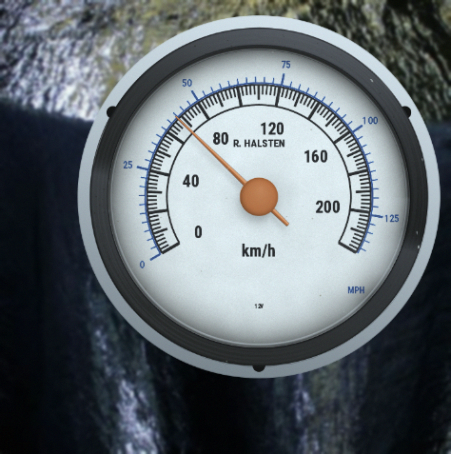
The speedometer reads 68km/h
